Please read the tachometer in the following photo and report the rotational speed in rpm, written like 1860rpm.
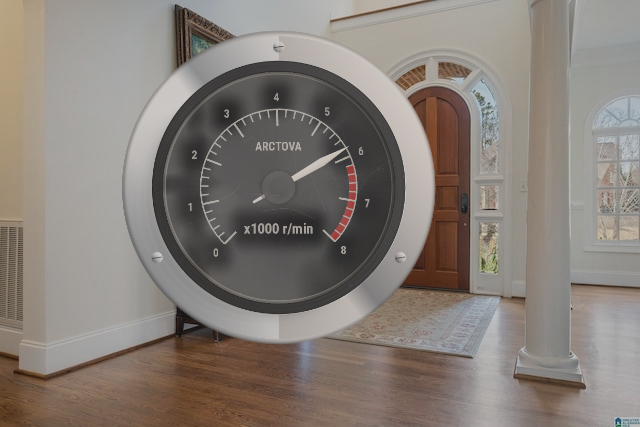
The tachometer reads 5800rpm
